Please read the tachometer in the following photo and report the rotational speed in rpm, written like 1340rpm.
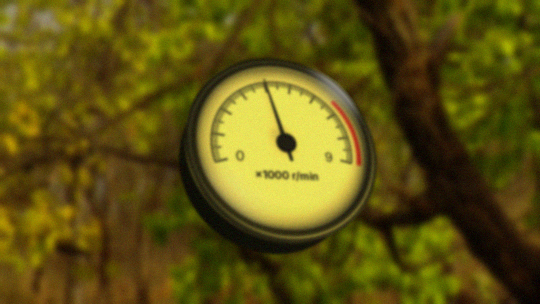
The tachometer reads 4000rpm
